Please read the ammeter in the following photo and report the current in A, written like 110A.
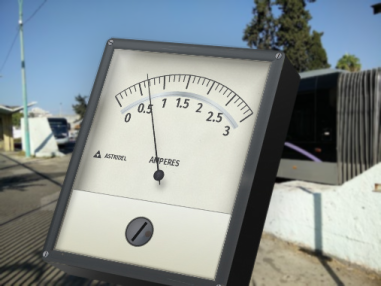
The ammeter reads 0.7A
